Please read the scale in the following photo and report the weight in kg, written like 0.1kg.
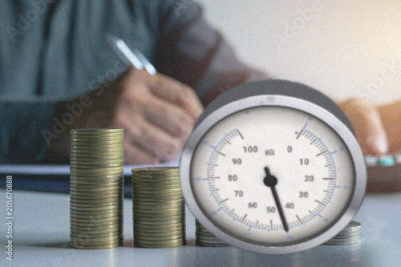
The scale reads 45kg
